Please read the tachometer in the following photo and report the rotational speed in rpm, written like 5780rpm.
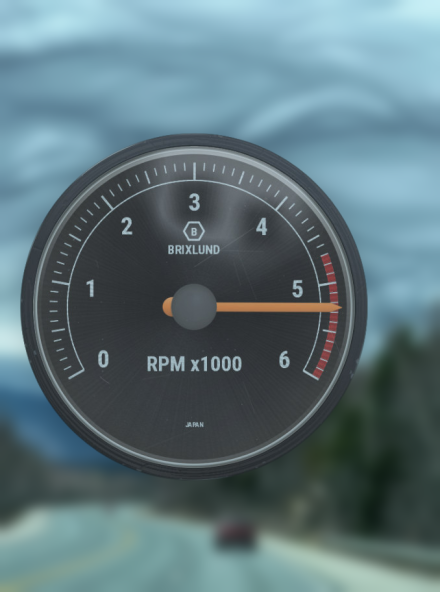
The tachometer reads 5250rpm
